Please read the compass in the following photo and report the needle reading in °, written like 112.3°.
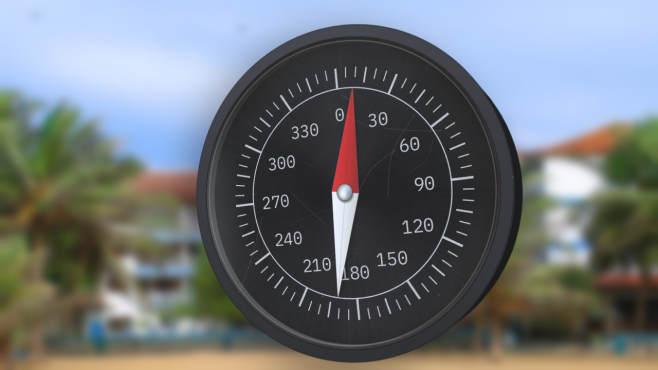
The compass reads 10°
